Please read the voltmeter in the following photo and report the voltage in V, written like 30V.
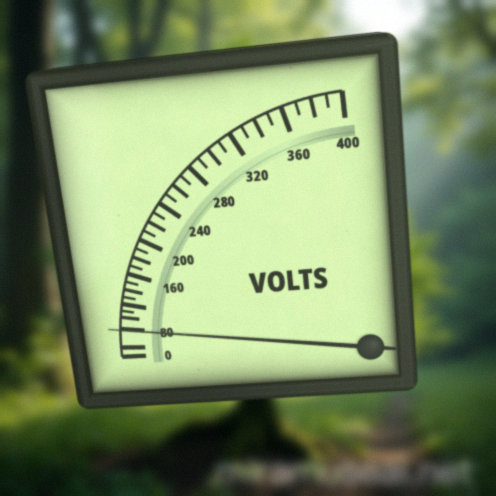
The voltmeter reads 80V
